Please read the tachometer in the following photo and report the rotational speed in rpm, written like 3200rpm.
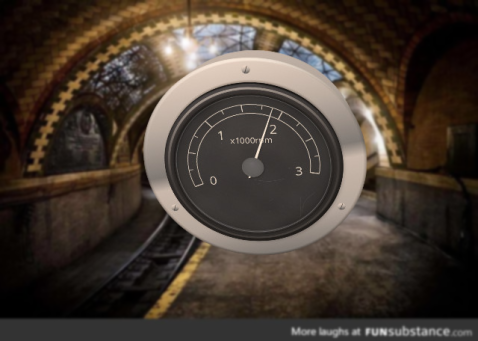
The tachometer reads 1875rpm
